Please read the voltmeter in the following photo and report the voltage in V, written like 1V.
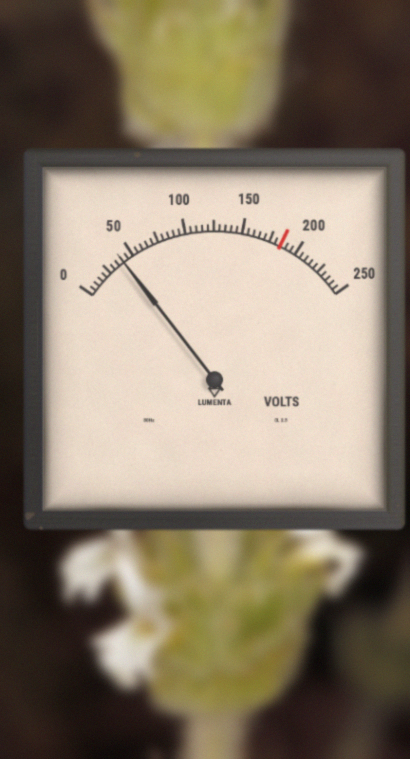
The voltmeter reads 40V
